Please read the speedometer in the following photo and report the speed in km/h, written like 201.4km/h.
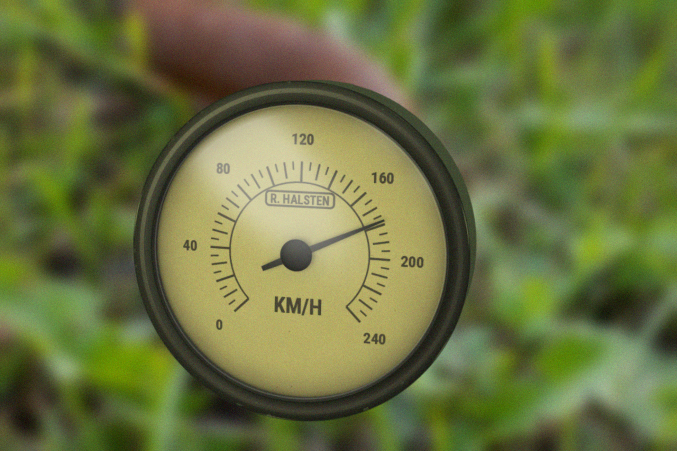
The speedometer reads 177.5km/h
